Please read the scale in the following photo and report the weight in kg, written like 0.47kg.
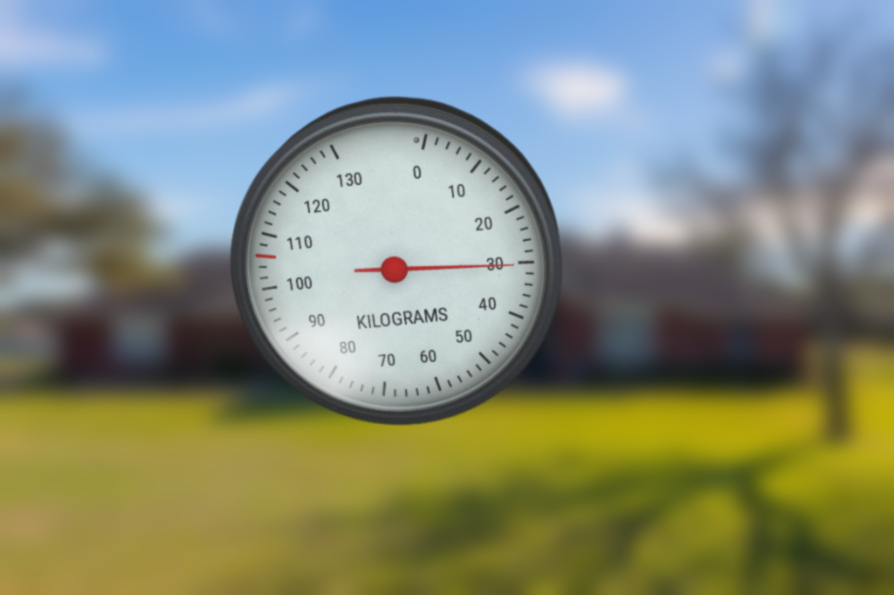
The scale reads 30kg
